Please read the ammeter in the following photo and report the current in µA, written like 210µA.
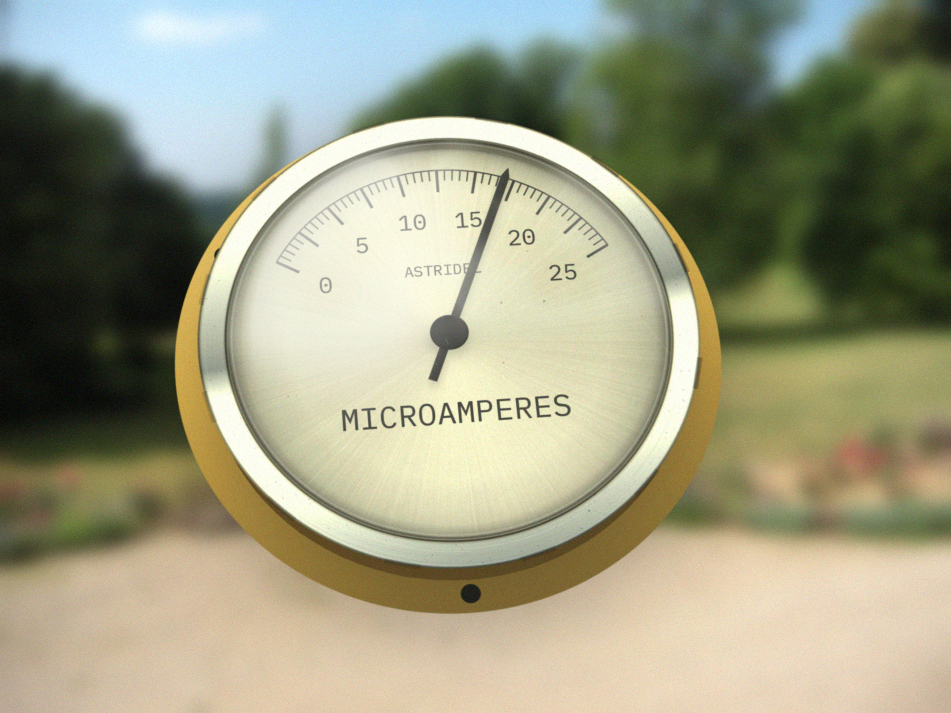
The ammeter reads 17µA
